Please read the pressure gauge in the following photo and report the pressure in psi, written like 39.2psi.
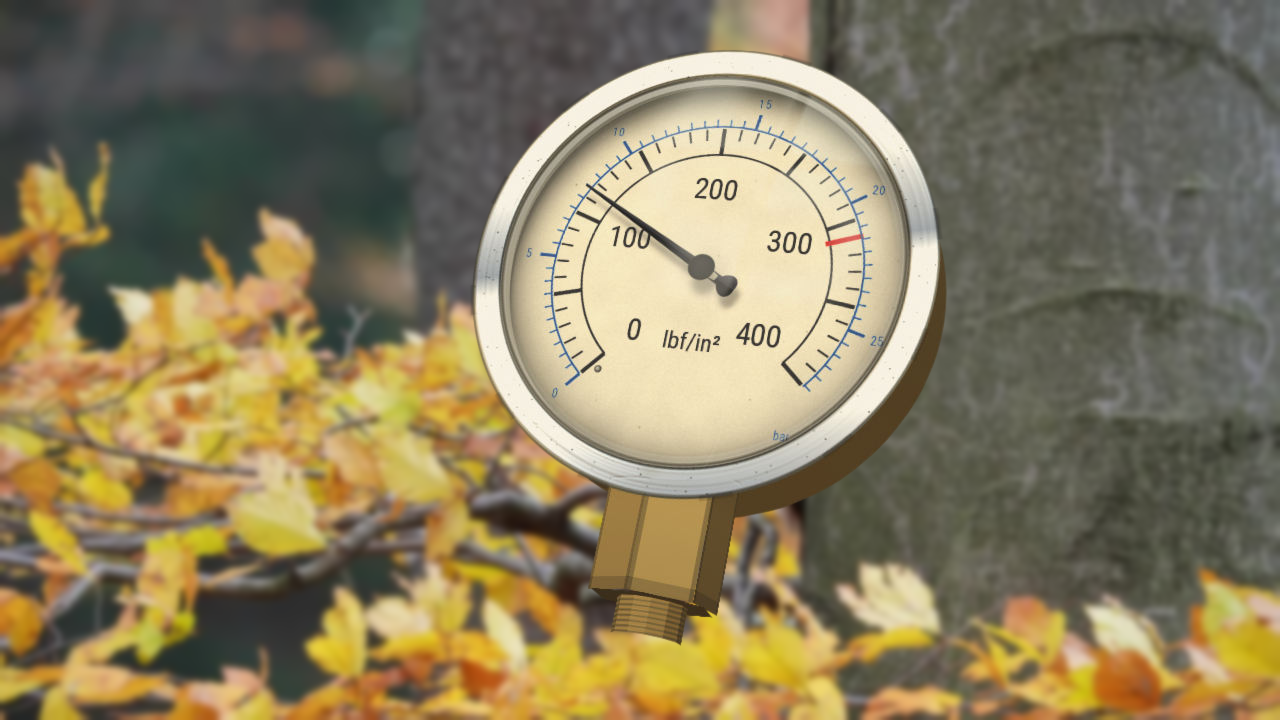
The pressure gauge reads 115psi
